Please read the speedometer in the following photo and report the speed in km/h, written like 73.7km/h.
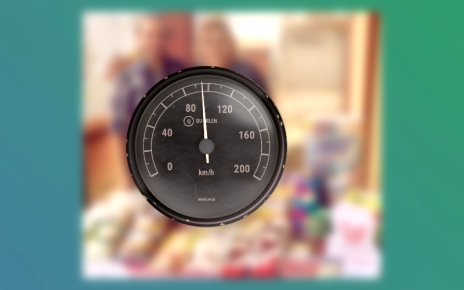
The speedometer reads 95km/h
